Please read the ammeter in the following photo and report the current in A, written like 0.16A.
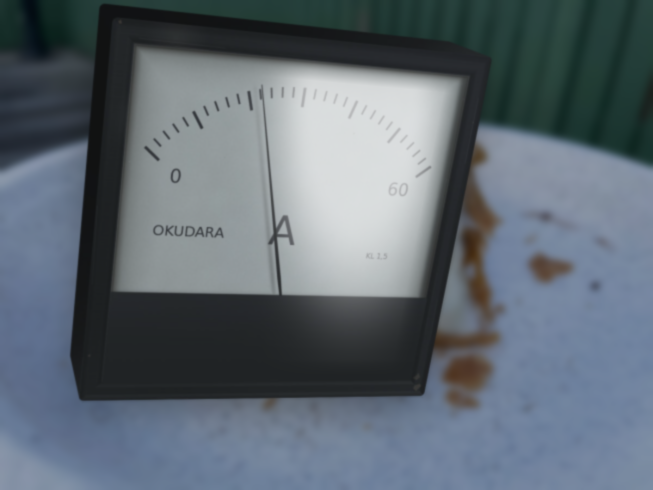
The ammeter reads 22A
